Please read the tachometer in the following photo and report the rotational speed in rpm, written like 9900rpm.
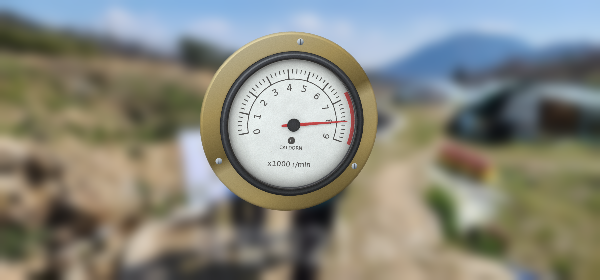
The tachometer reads 8000rpm
